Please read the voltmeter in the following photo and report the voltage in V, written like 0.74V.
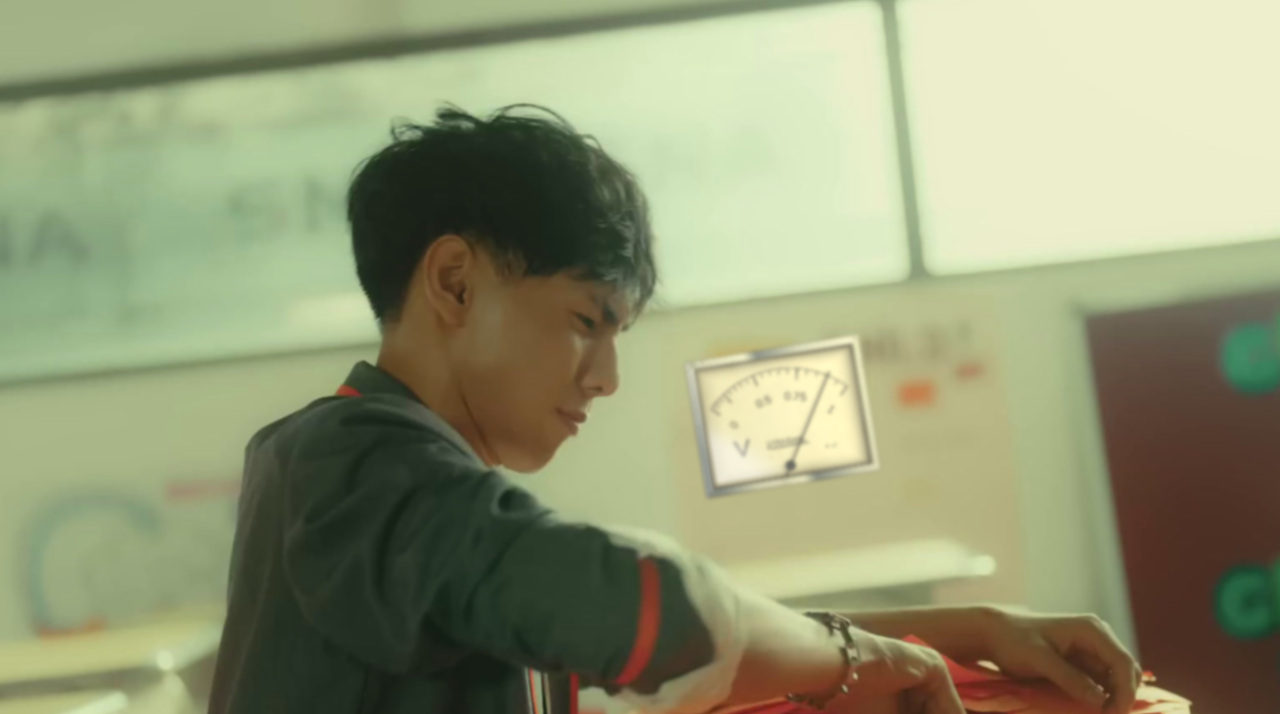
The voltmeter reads 0.9V
